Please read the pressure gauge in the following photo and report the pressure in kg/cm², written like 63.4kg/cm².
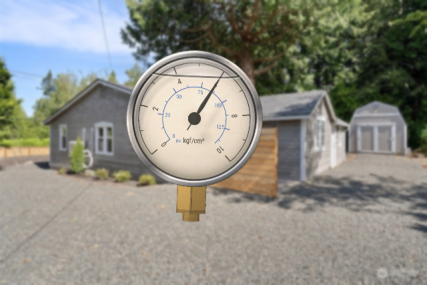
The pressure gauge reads 6kg/cm²
